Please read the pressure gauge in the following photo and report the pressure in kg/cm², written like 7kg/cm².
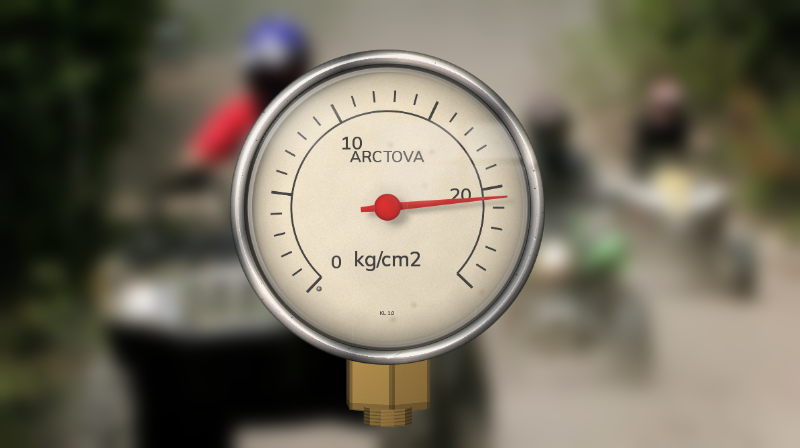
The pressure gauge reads 20.5kg/cm²
